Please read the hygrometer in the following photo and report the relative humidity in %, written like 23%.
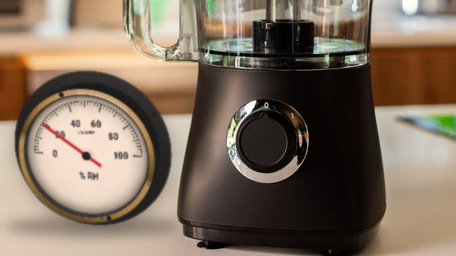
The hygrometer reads 20%
